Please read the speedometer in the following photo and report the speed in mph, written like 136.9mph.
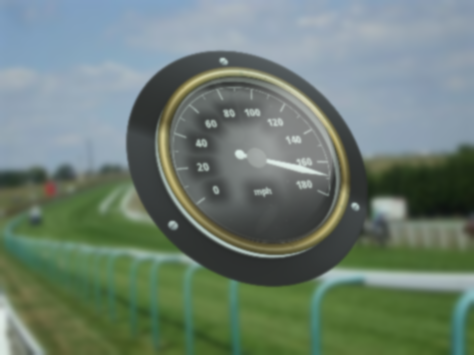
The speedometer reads 170mph
